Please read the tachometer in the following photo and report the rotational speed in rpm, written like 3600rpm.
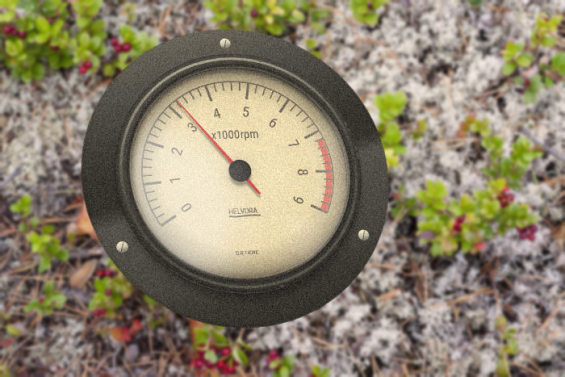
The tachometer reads 3200rpm
